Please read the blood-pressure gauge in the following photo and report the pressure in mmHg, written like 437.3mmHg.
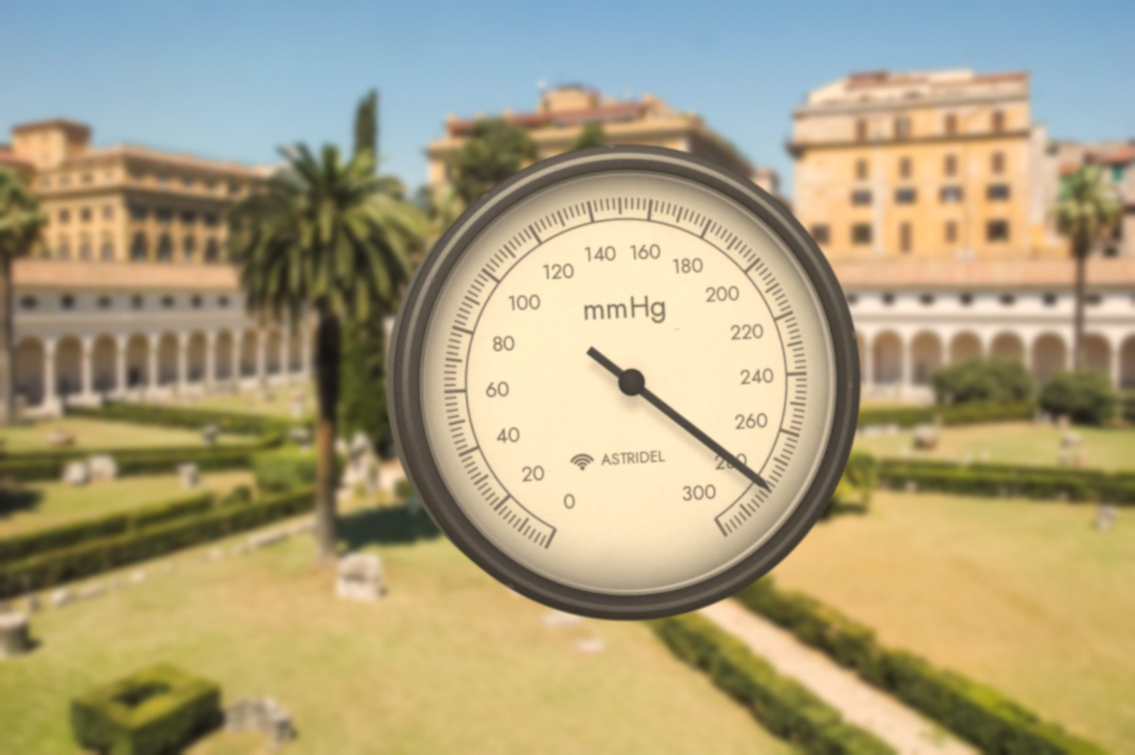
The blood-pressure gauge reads 280mmHg
